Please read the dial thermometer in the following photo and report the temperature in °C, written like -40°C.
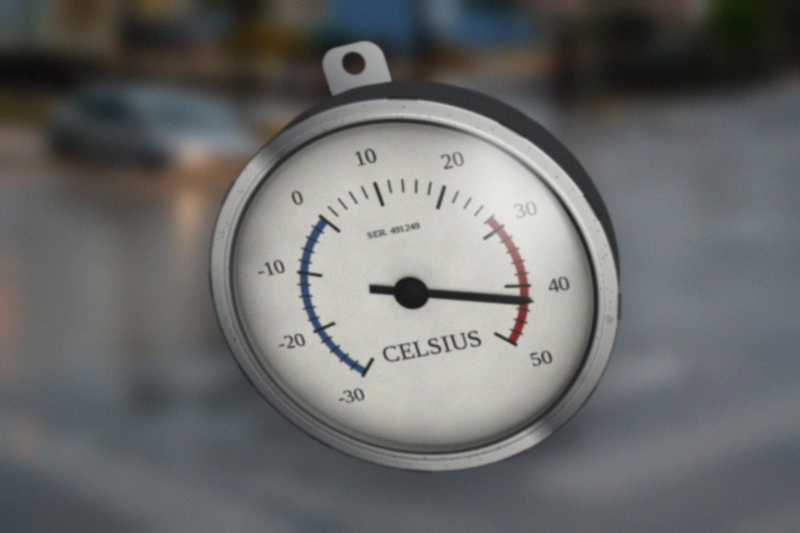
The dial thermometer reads 42°C
